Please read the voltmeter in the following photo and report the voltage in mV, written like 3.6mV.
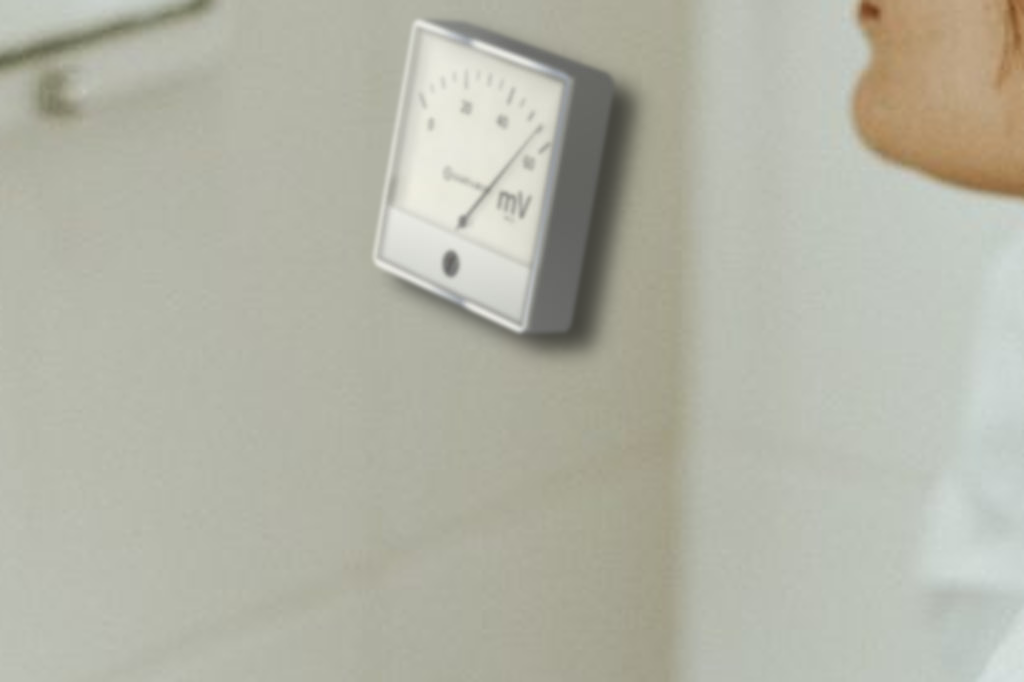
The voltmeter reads 55mV
